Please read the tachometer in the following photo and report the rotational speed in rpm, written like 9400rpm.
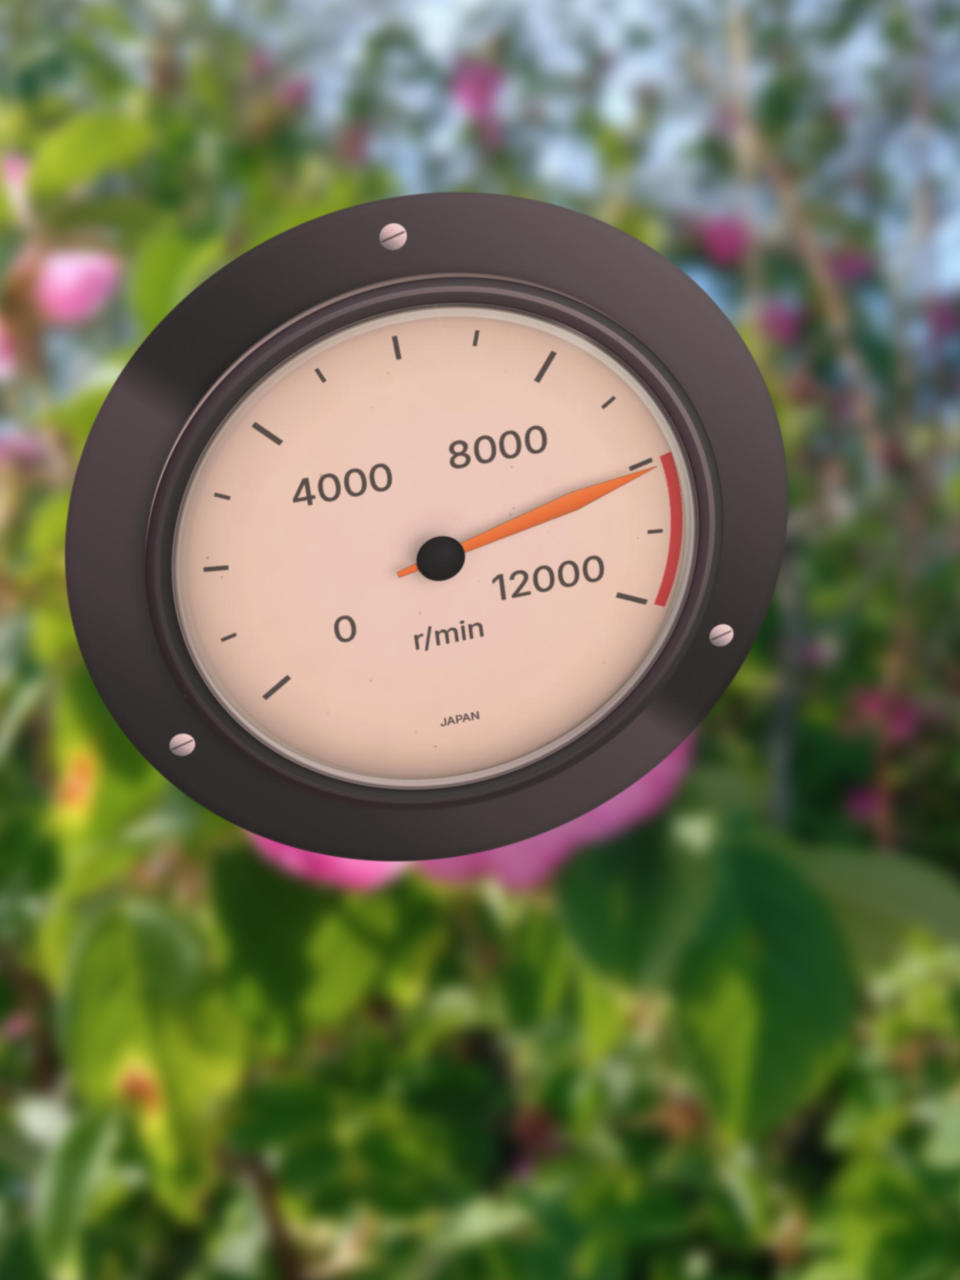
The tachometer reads 10000rpm
